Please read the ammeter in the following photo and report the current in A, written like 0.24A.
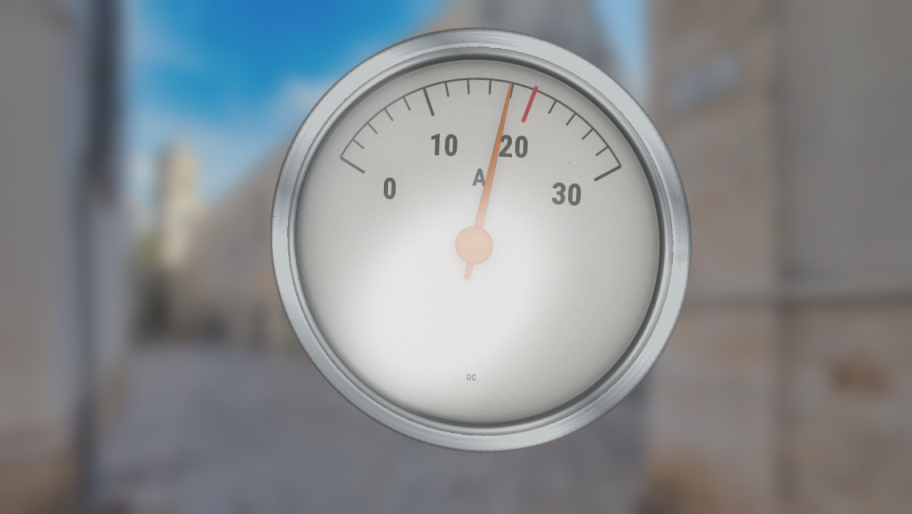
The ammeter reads 18A
